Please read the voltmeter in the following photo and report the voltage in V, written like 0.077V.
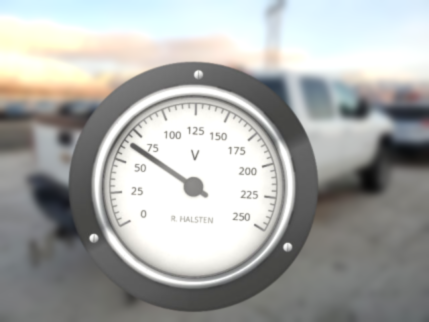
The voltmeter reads 65V
